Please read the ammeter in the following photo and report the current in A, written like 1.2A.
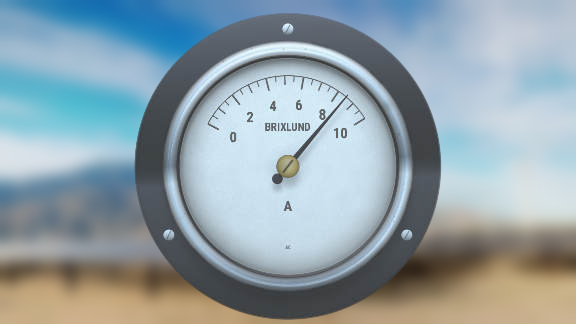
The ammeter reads 8.5A
